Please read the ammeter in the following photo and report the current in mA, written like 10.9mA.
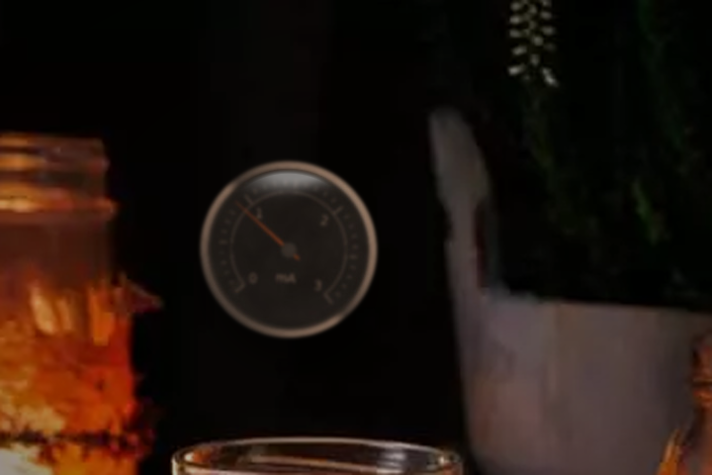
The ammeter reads 0.9mA
